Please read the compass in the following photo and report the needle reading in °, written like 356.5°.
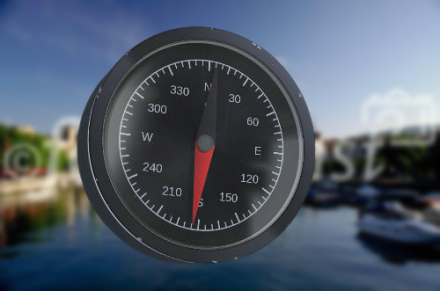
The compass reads 185°
